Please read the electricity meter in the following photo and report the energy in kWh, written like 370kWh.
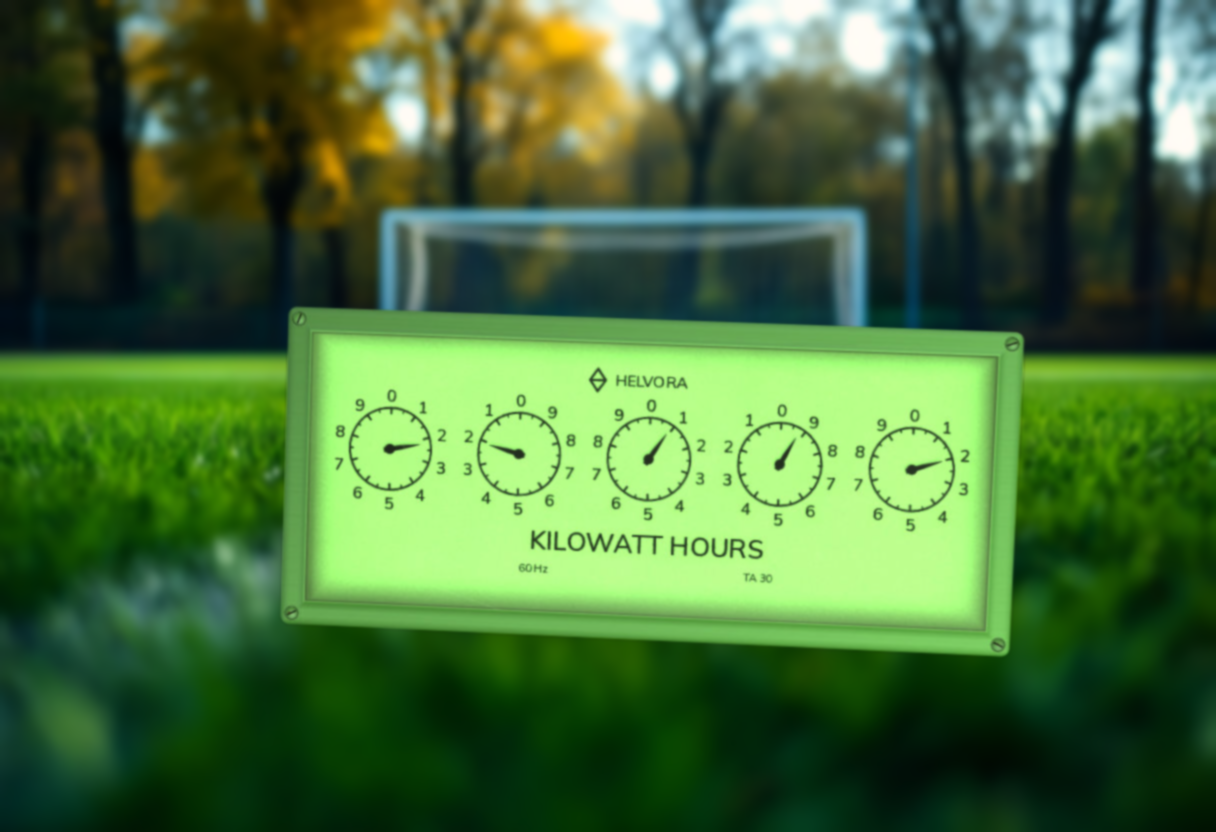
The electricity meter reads 22092kWh
